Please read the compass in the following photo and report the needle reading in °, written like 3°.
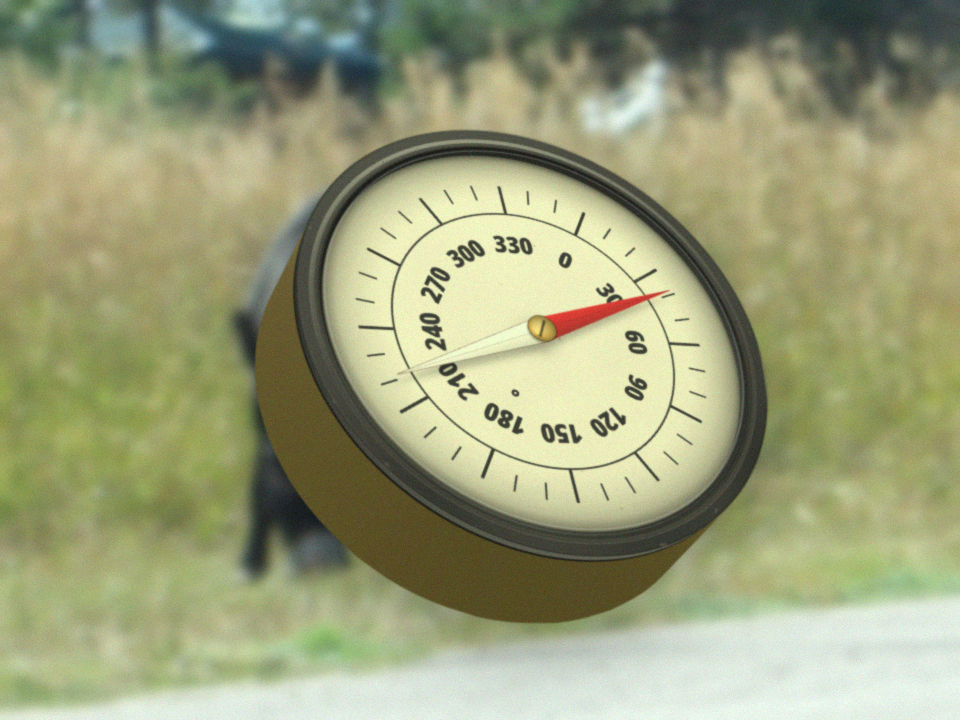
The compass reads 40°
